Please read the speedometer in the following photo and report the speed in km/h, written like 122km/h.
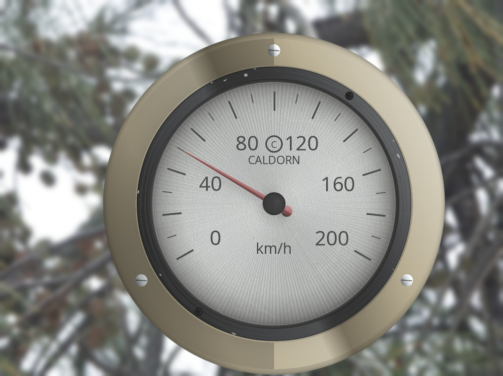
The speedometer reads 50km/h
